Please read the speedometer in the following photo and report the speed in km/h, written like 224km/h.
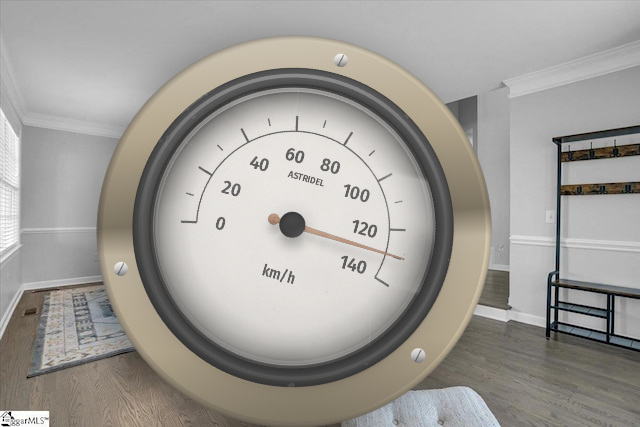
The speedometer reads 130km/h
